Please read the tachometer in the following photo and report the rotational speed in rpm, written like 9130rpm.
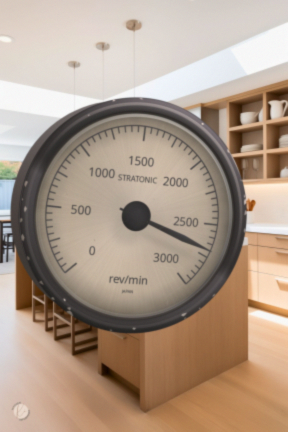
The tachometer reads 2700rpm
